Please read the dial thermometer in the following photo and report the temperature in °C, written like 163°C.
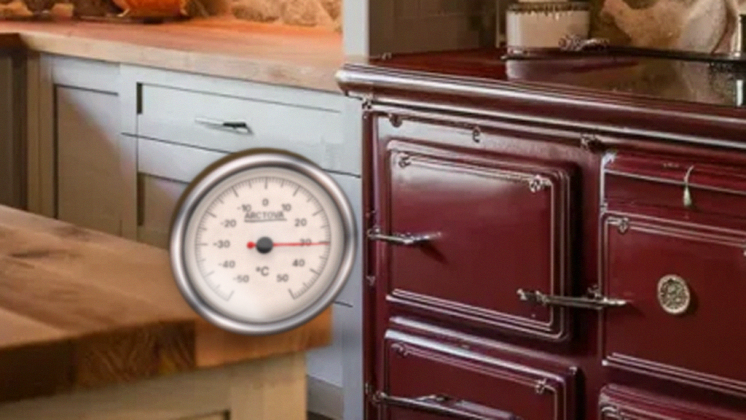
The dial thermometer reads 30°C
